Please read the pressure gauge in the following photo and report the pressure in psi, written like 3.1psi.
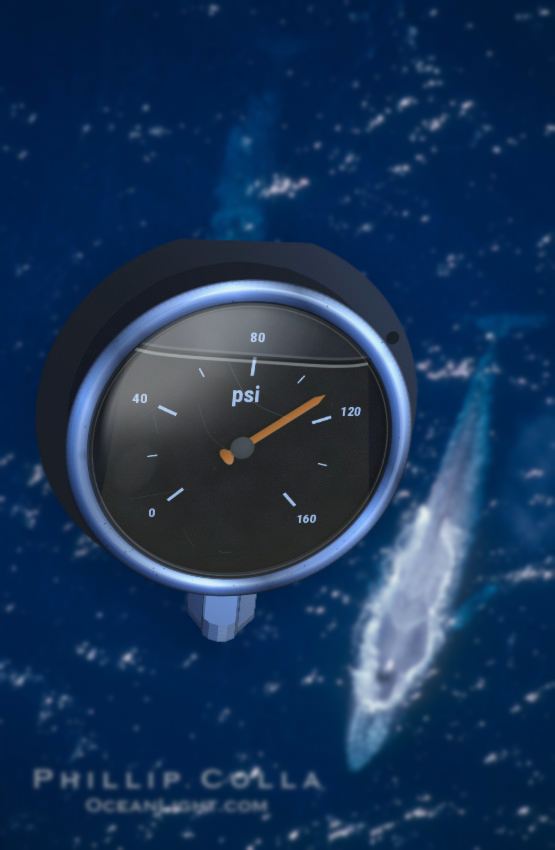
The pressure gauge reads 110psi
